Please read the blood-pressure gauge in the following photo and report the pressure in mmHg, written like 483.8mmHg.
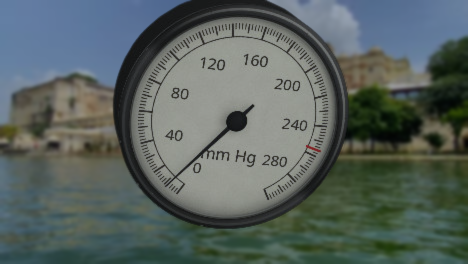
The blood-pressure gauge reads 10mmHg
